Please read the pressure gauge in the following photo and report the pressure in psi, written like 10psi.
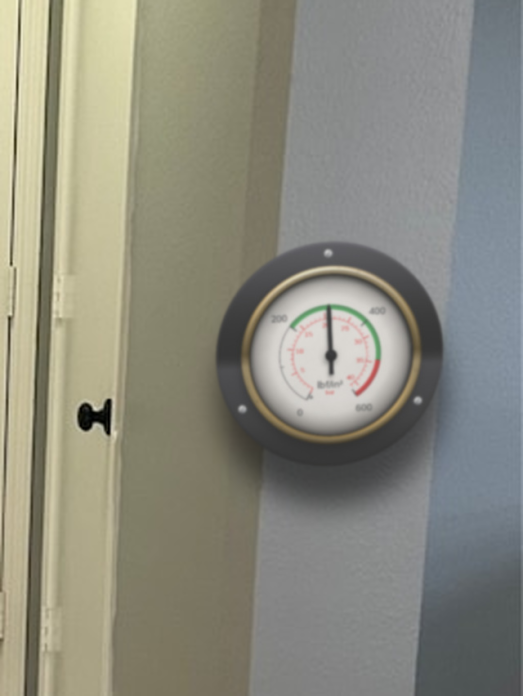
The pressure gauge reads 300psi
